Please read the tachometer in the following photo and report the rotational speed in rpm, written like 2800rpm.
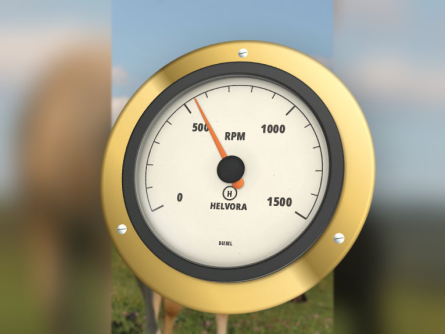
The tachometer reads 550rpm
